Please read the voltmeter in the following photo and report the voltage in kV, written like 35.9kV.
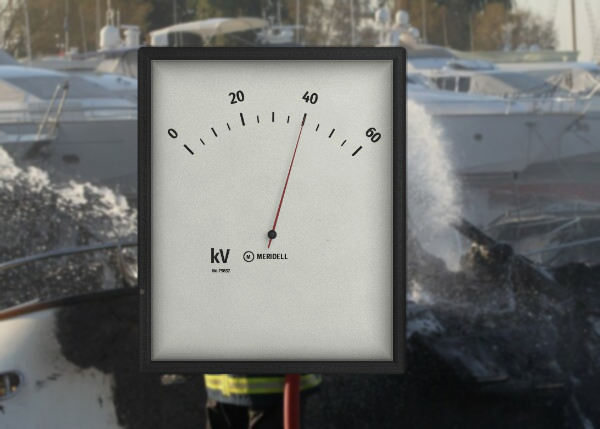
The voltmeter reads 40kV
